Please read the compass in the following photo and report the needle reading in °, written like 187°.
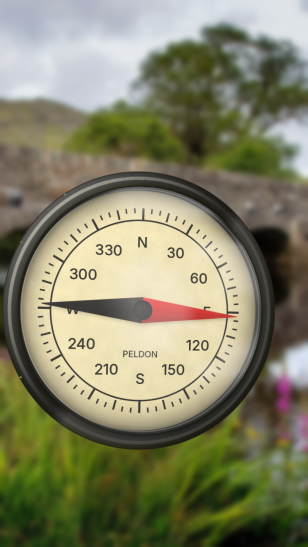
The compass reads 92.5°
